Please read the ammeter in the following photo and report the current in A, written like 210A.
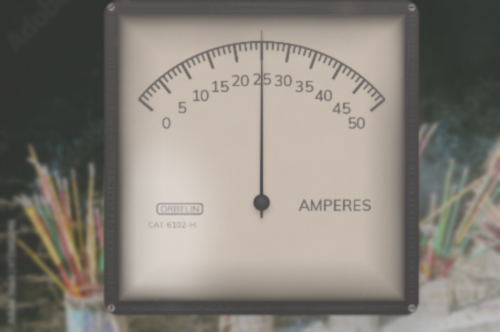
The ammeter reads 25A
